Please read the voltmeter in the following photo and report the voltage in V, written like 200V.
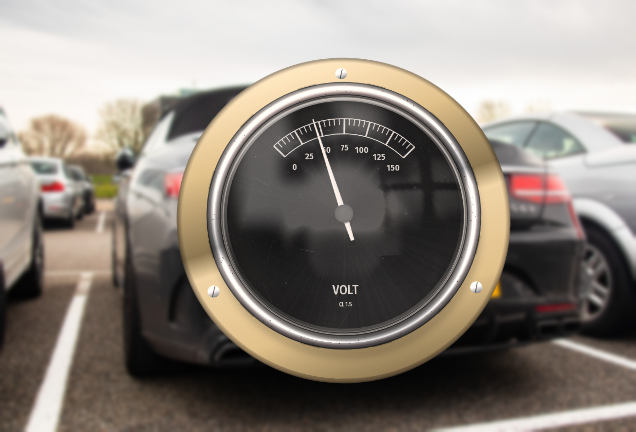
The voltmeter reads 45V
